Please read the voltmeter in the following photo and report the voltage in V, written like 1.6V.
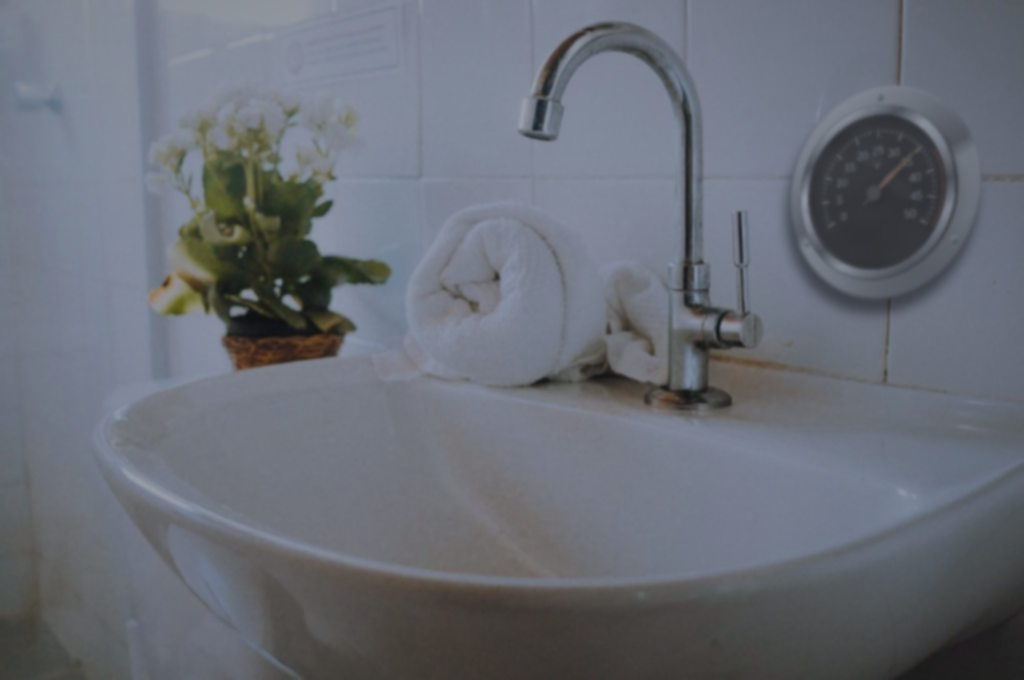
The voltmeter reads 35V
